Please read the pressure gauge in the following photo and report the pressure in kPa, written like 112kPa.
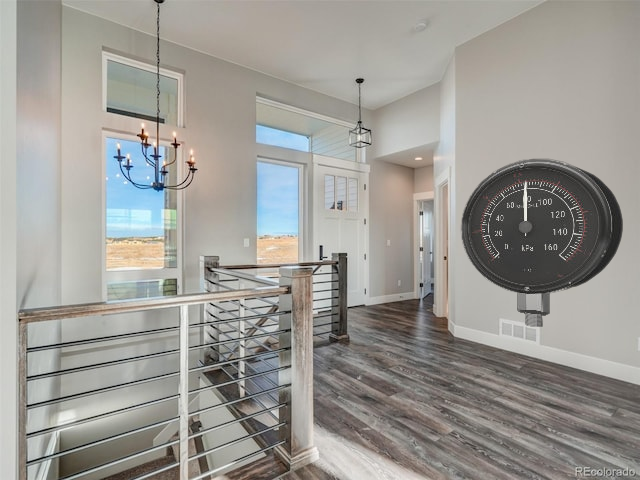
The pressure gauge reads 80kPa
